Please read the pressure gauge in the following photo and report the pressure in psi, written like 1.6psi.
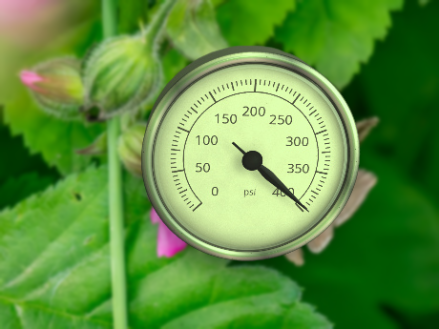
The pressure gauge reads 395psi
